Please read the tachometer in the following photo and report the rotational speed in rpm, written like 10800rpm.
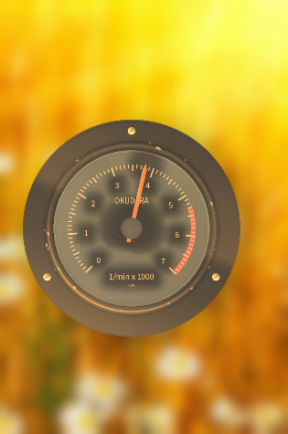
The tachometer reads 3800rpm
